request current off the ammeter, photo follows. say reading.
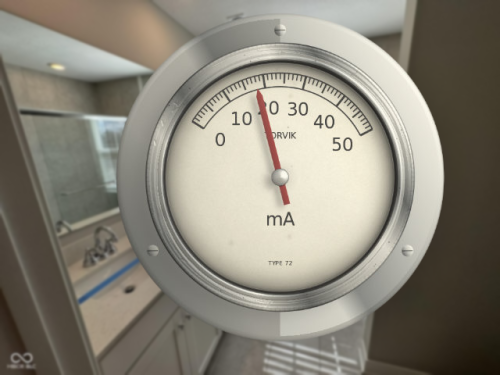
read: 18 mA
